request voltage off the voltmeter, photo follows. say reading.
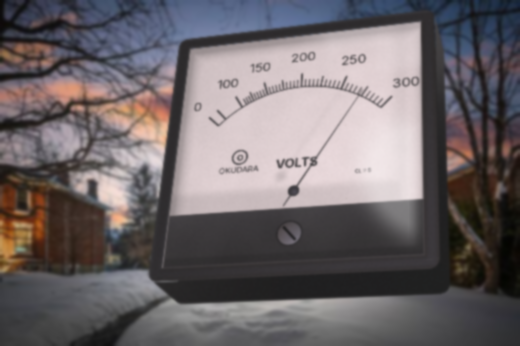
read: 275 V
